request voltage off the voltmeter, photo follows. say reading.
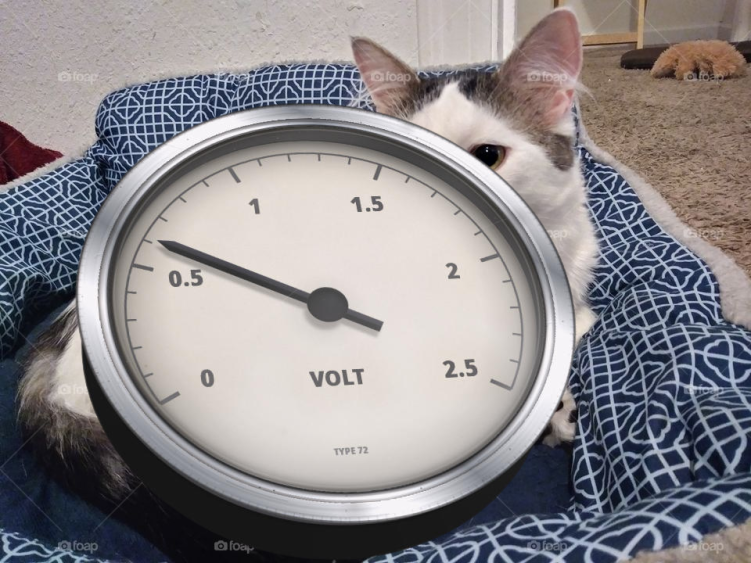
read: 0.6 V
